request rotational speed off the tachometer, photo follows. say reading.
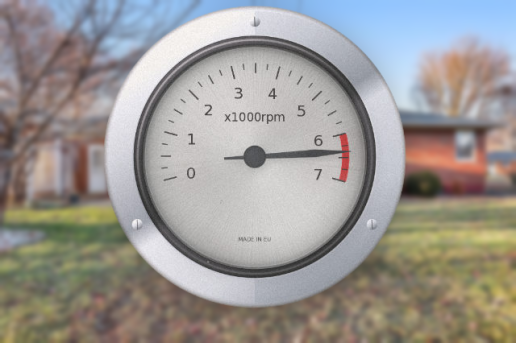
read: 6375 rpm
